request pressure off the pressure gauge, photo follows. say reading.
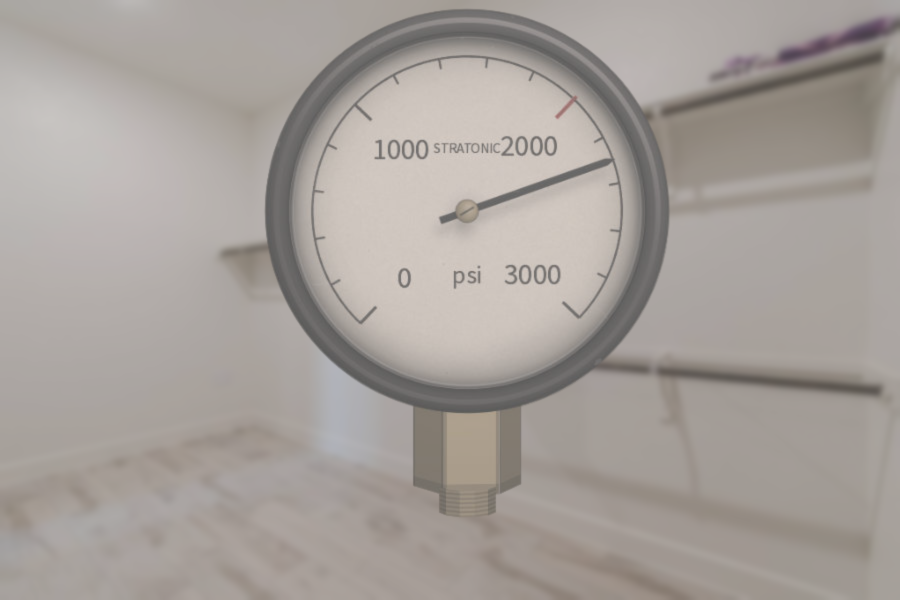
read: 2300 psi
